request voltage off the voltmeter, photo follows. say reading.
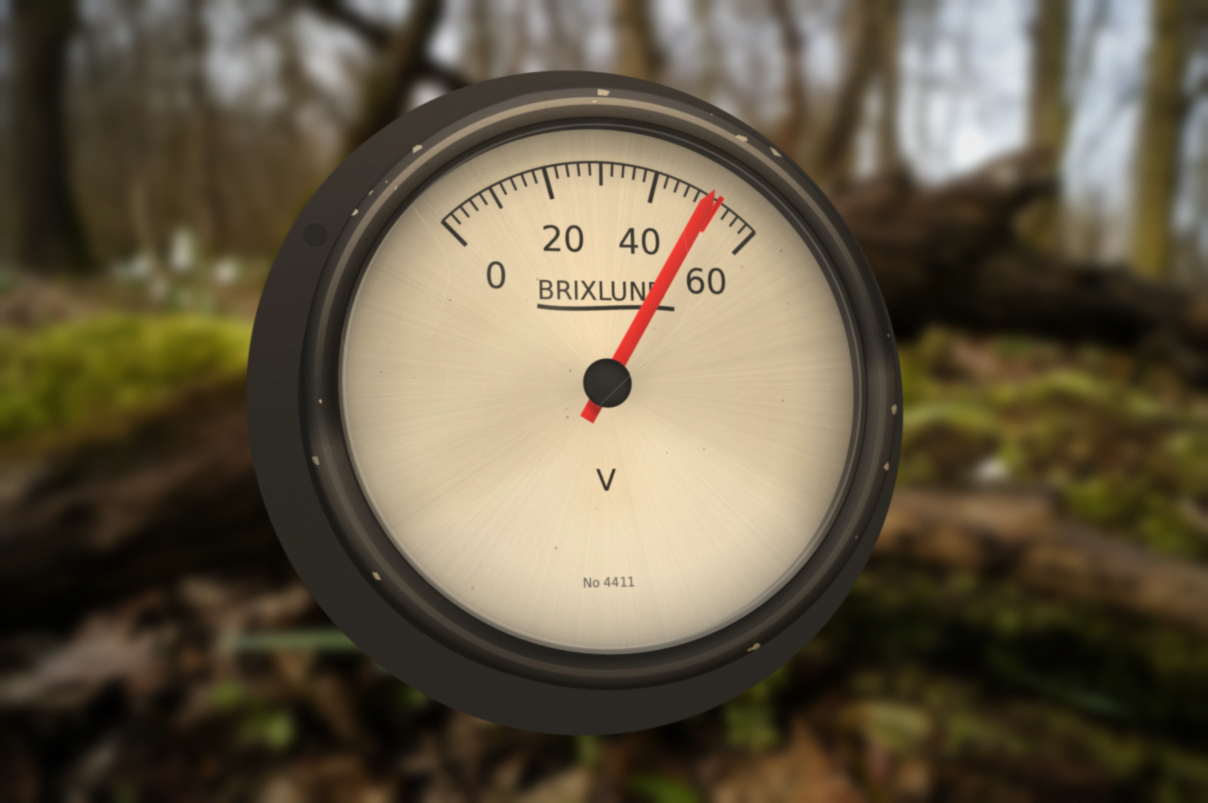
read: 50 V
